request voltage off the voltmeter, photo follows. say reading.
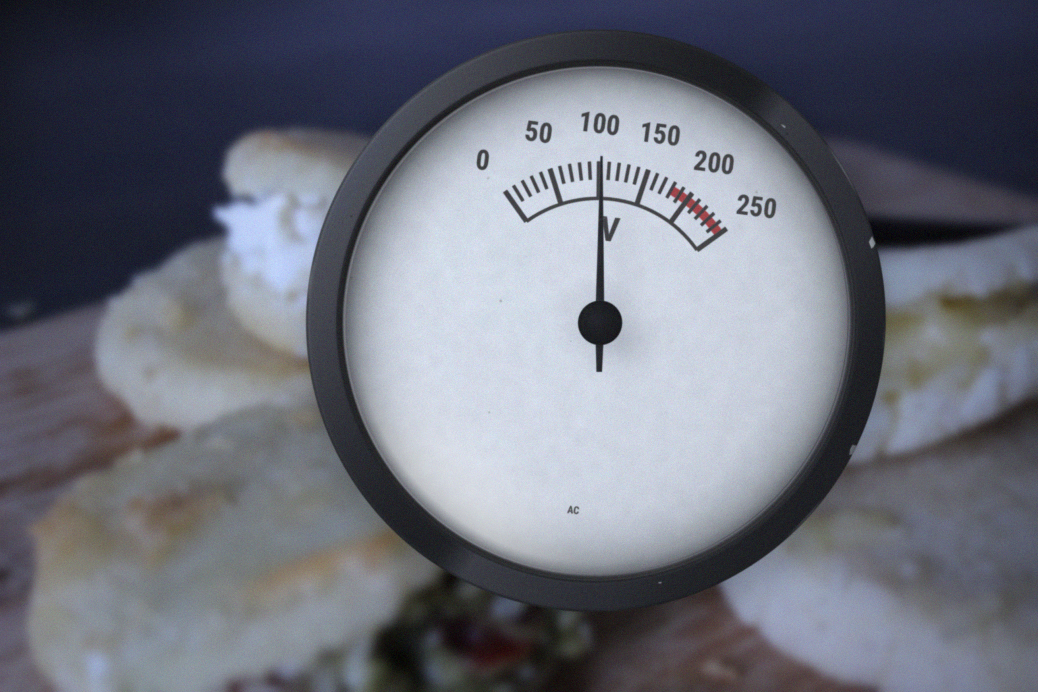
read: 100 V
